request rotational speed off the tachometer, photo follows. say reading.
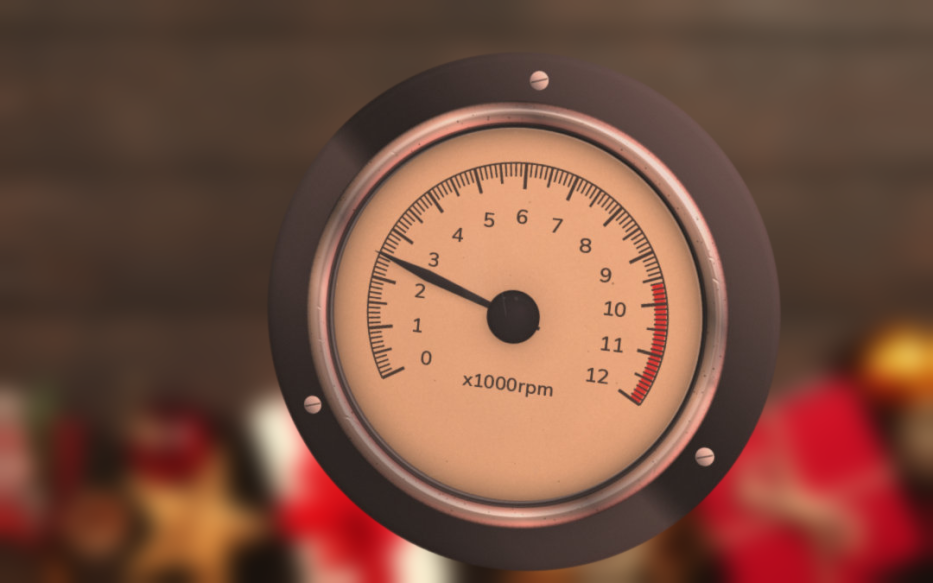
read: 2500 rpm
